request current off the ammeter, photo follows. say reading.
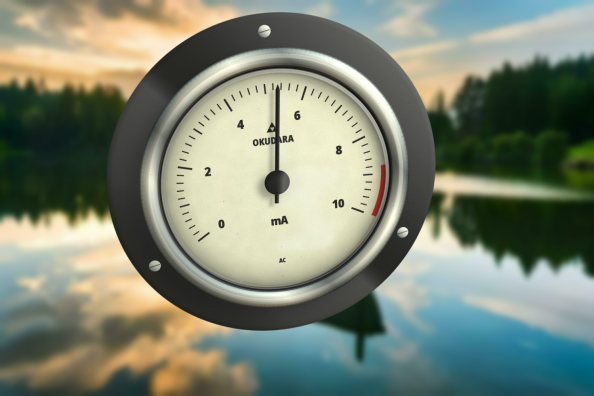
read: 5.3 mA
